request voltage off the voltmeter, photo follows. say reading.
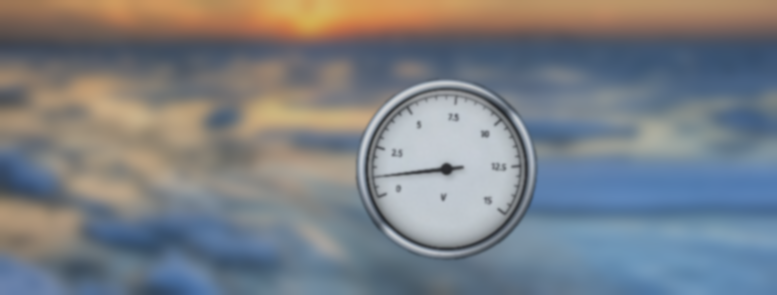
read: 1 V
